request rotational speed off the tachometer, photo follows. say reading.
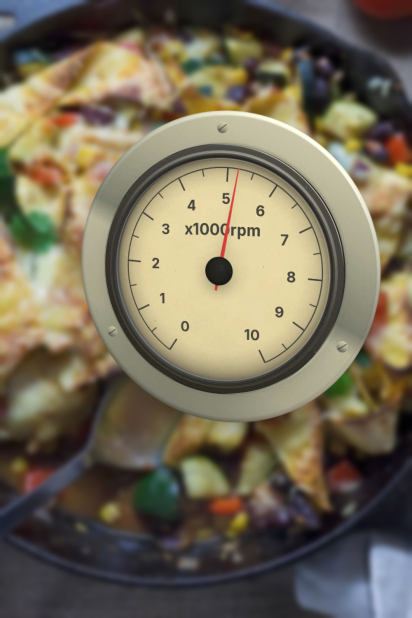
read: 5250 rpm
